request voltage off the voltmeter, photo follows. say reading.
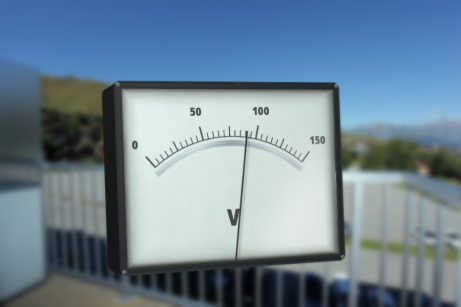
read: 90 V
